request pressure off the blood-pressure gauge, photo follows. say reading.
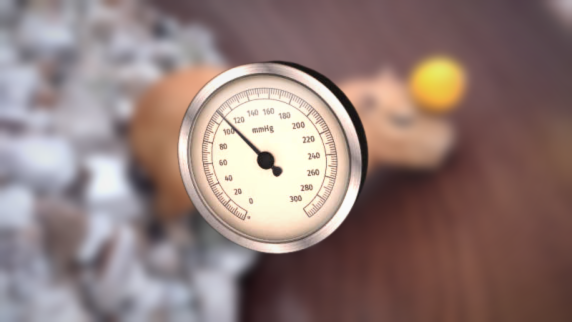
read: 110 mmHg
